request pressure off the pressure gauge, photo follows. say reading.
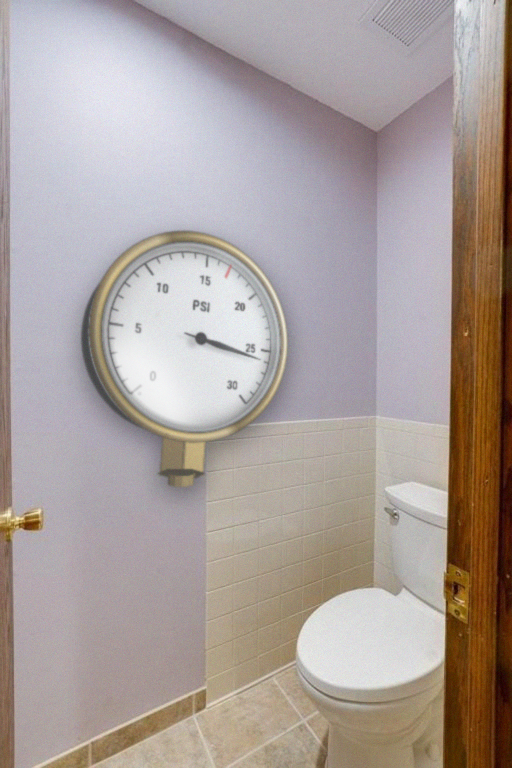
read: 26 psi
